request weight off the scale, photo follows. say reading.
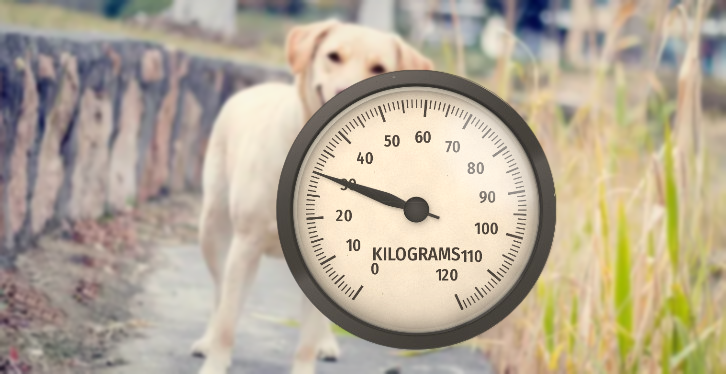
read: 30 kg
